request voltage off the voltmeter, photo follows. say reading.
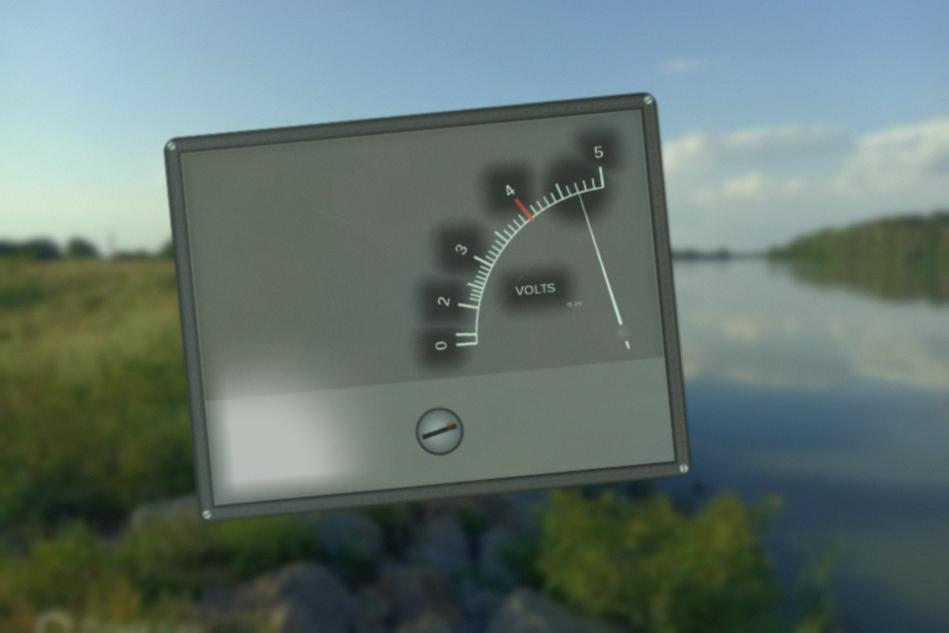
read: 4.7 V
